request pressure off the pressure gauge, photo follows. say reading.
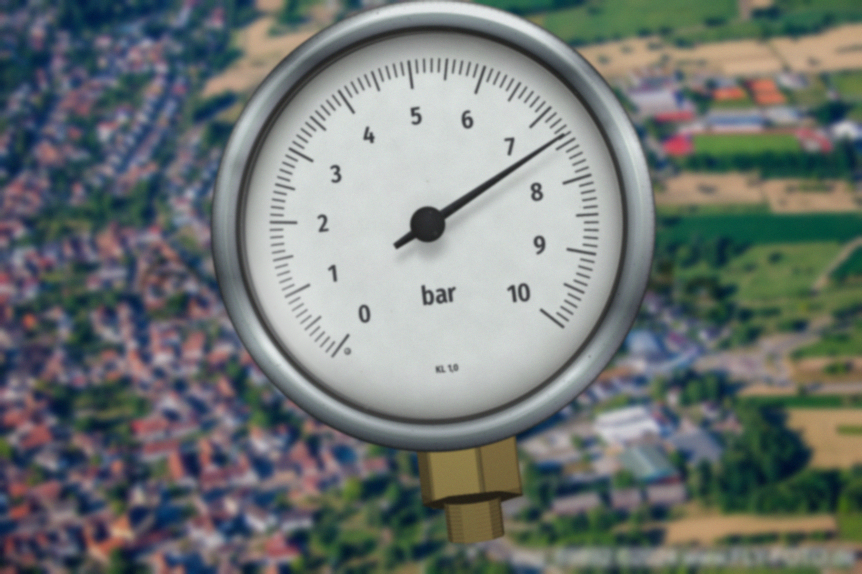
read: 7.4 bar
